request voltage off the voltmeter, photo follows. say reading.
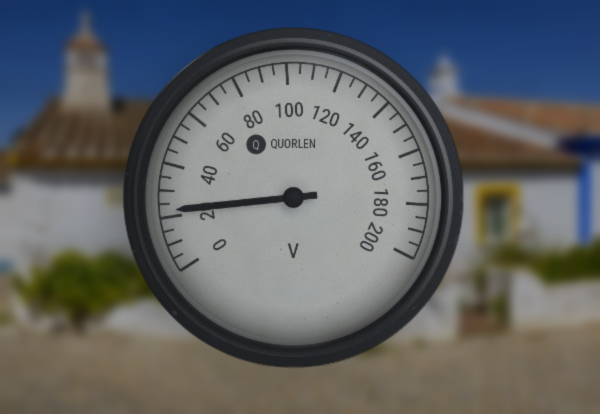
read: 22.5 V
